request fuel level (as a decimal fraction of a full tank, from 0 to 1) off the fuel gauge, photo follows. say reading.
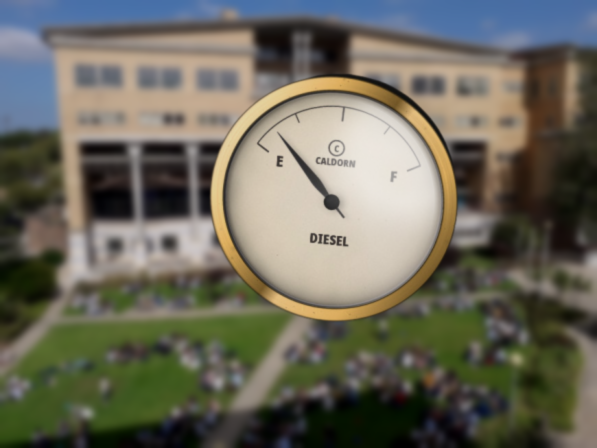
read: 0.125
